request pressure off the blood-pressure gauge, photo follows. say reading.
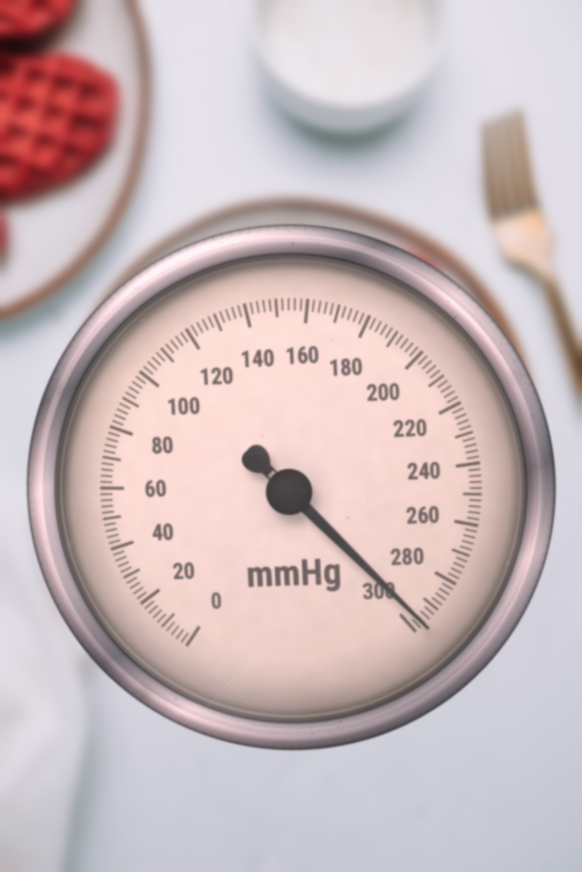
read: 296 mmHg
